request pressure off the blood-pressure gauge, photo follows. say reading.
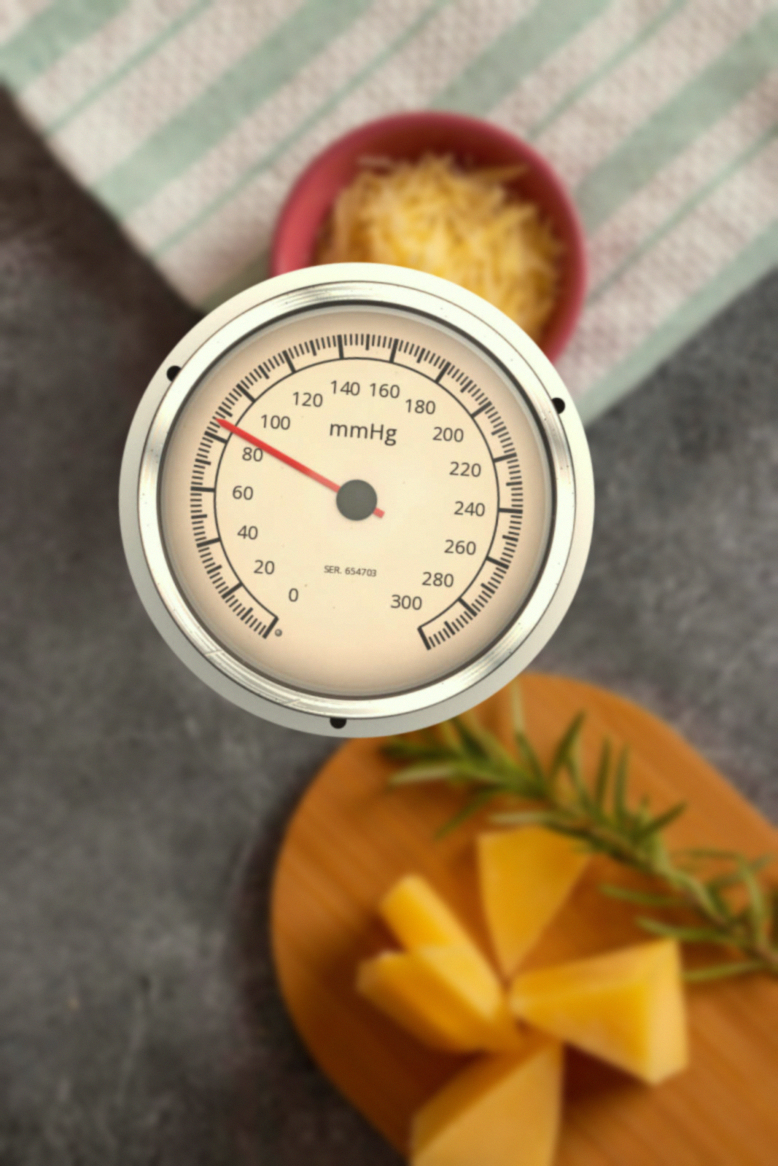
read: 86 mmHg
